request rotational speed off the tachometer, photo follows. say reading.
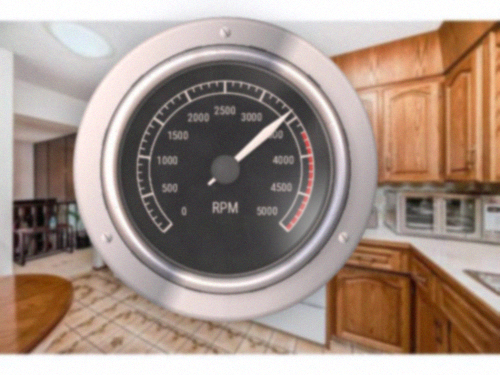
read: 3400 rpm
